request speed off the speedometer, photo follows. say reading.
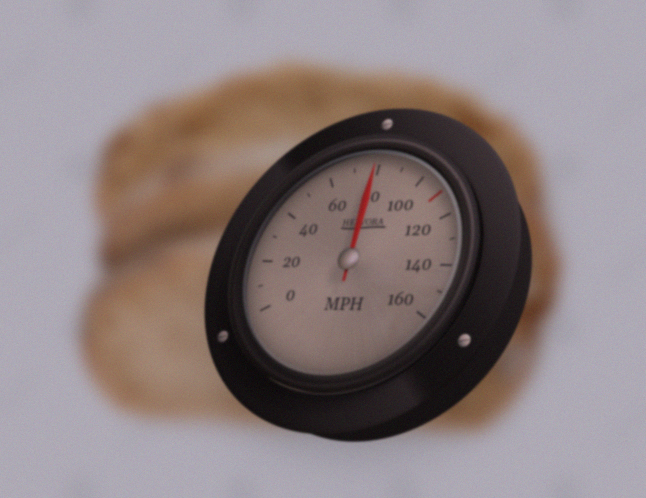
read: 80 mph
